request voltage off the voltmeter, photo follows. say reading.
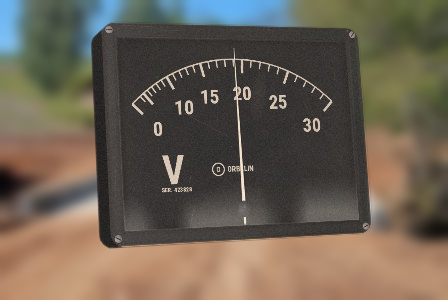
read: 19 V
